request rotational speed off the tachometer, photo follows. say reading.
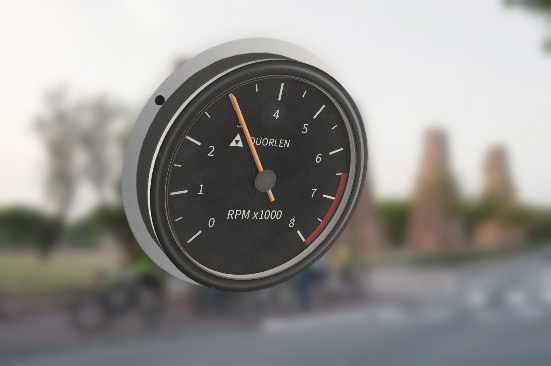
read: 3000 rpm
